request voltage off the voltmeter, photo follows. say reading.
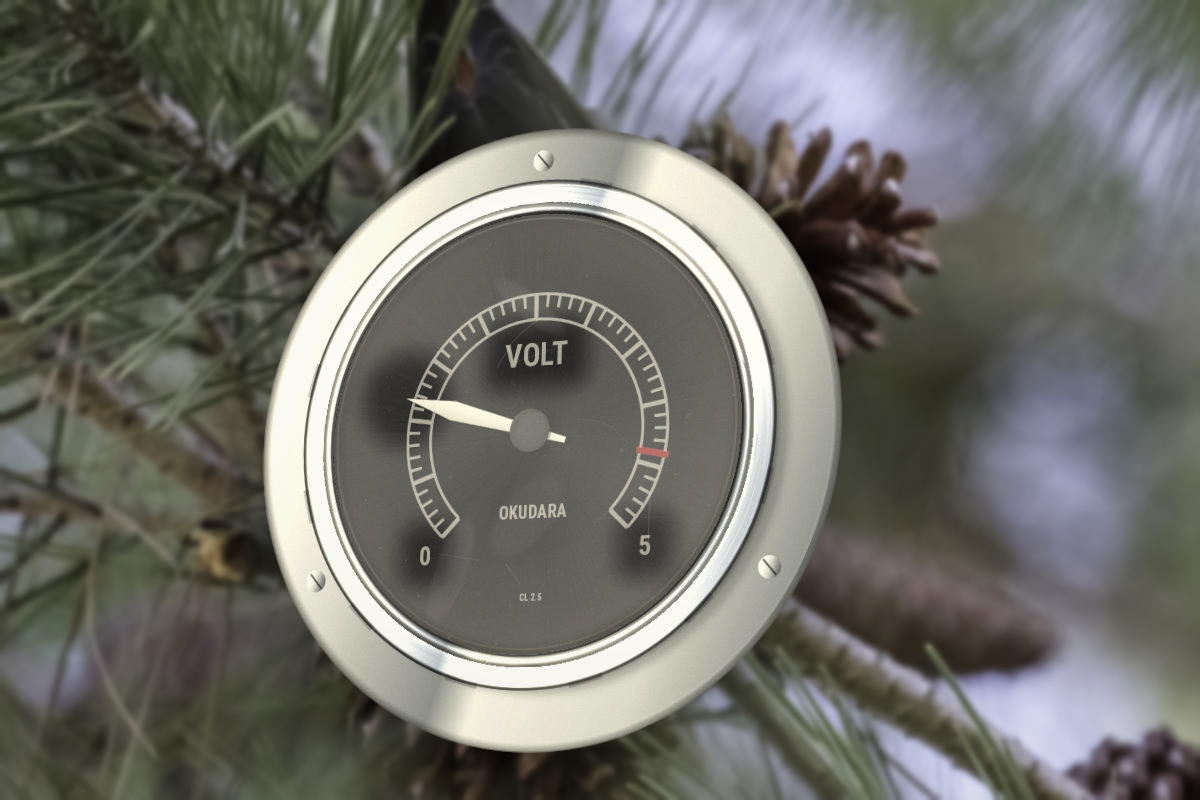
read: 1.15 V
